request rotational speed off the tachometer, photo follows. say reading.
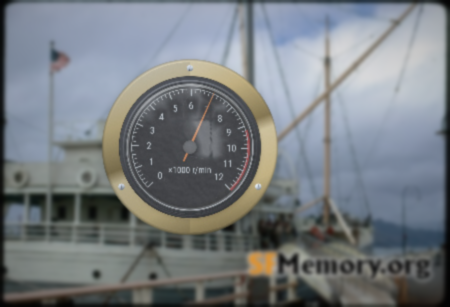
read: 7000 rpm
